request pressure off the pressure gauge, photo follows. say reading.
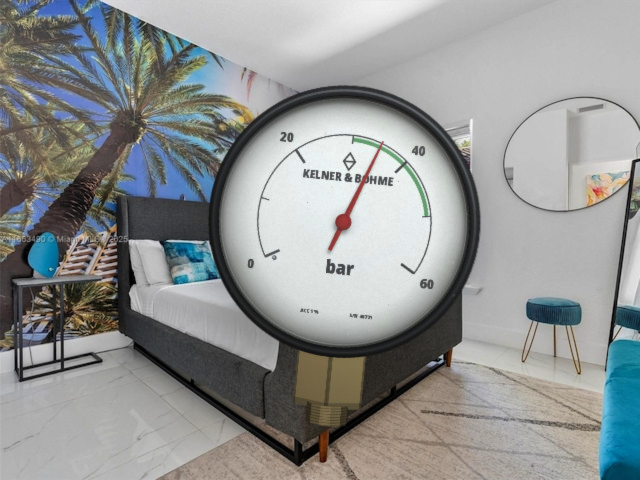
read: 35 bar
